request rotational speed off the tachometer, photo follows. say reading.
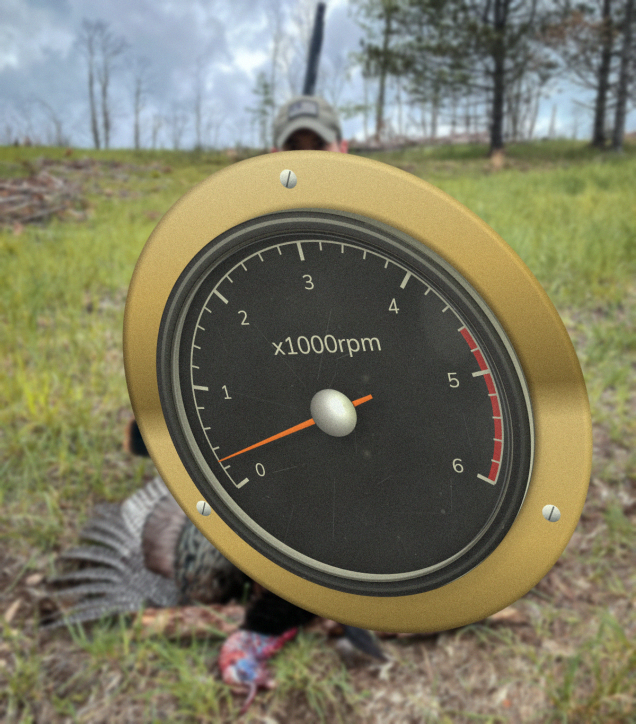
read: 300 rpm
